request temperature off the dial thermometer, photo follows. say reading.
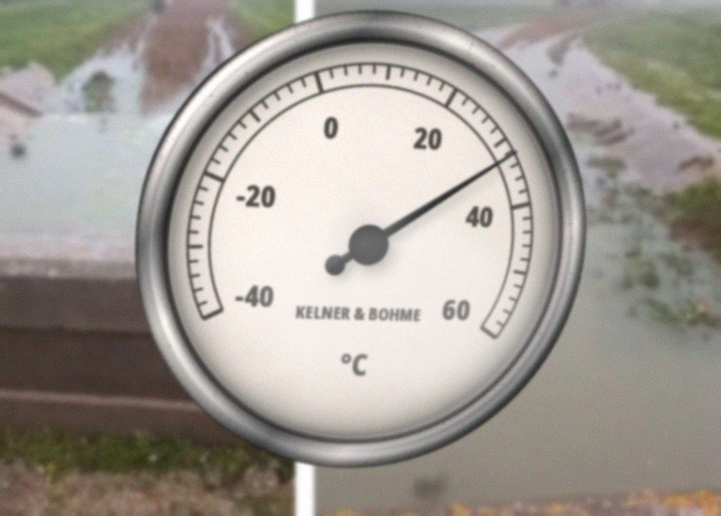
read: 32 °C
